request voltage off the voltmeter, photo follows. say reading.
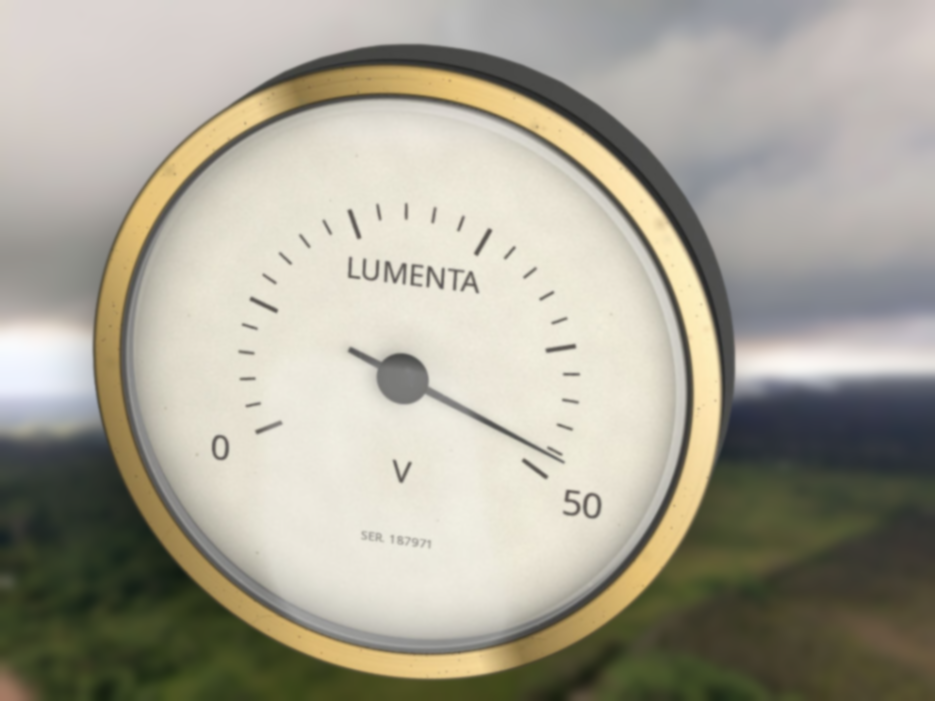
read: 48 V
